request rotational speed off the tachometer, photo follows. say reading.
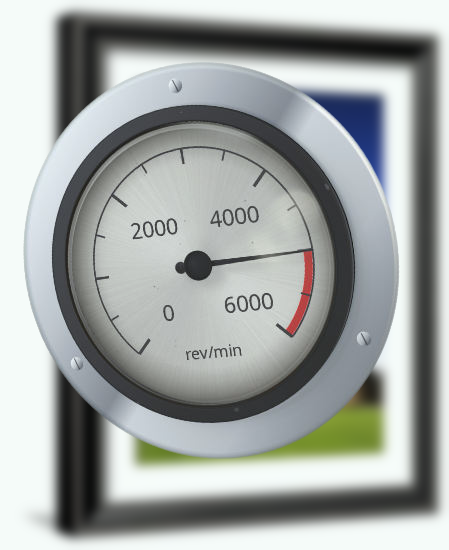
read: 5000 rpm
